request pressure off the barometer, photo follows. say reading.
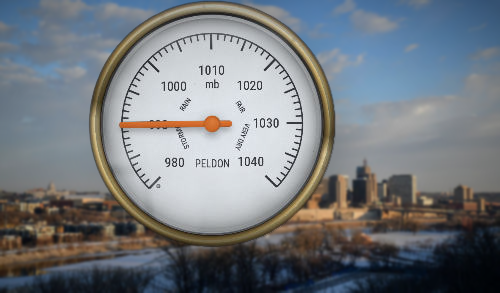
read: 990 mbar
